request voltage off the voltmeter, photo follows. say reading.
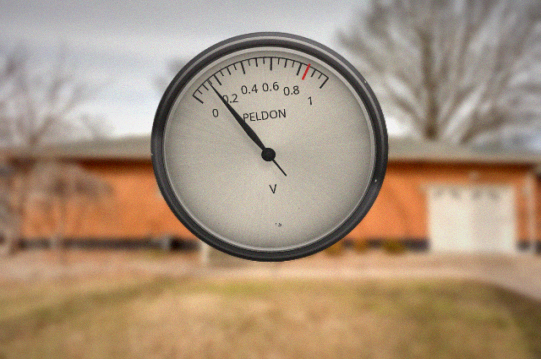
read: 0.15 V
